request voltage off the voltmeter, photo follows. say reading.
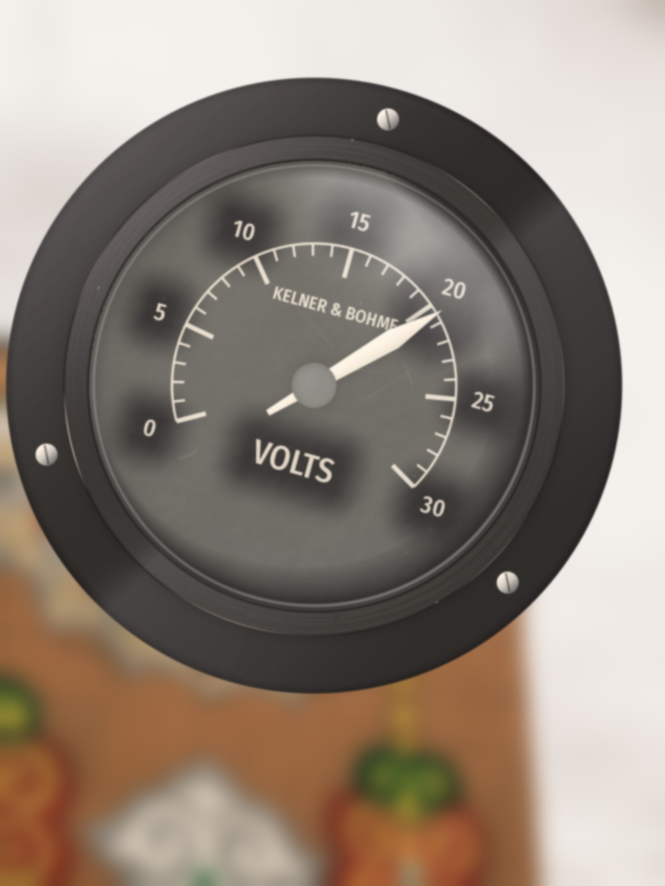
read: 20.5 V
